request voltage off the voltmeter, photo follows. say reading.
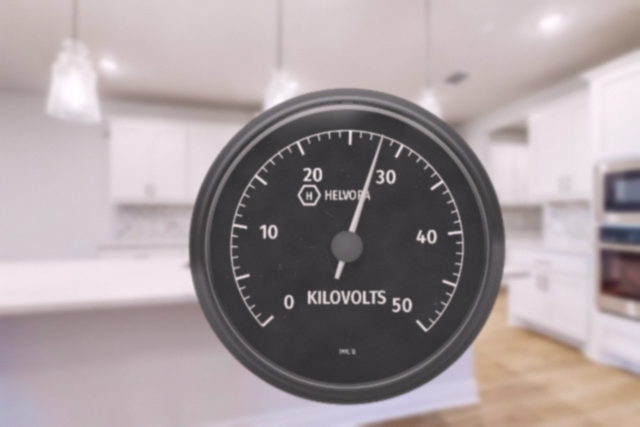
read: 28 kV
